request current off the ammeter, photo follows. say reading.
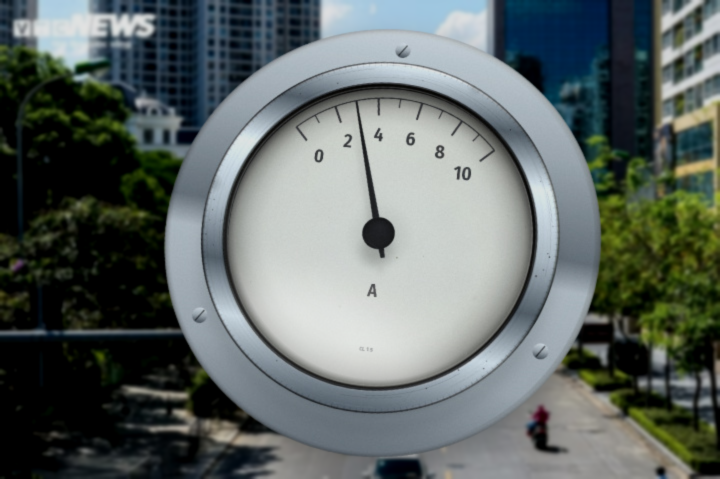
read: 3 A
